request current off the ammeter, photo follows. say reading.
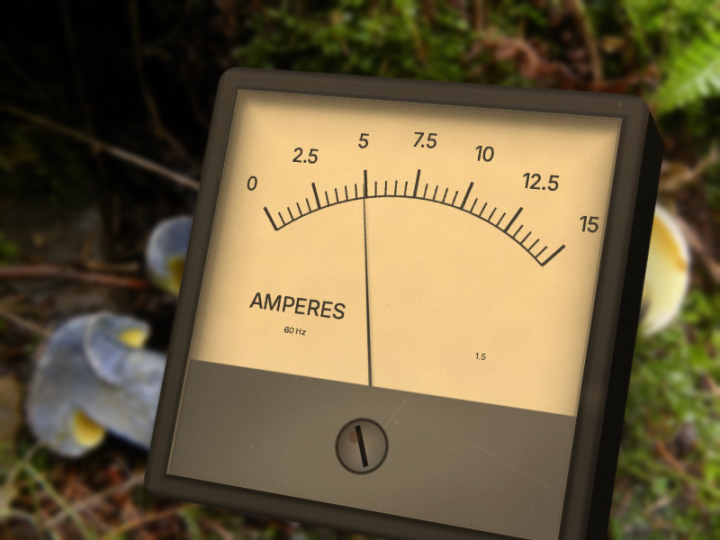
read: 5 A
